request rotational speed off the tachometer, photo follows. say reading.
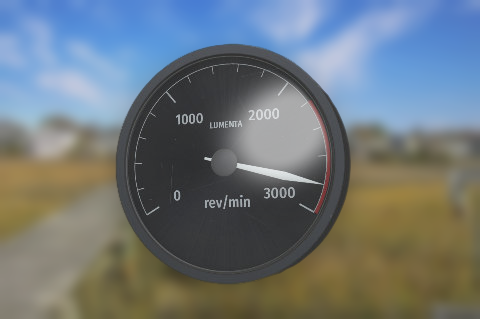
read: 2800 rpm
